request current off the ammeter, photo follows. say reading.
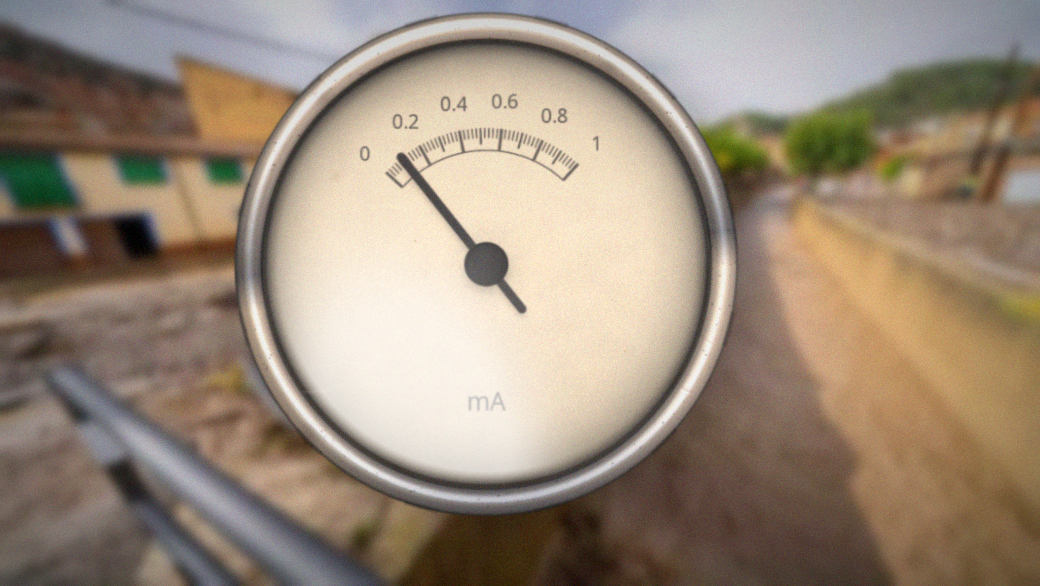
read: 0.1 mA
